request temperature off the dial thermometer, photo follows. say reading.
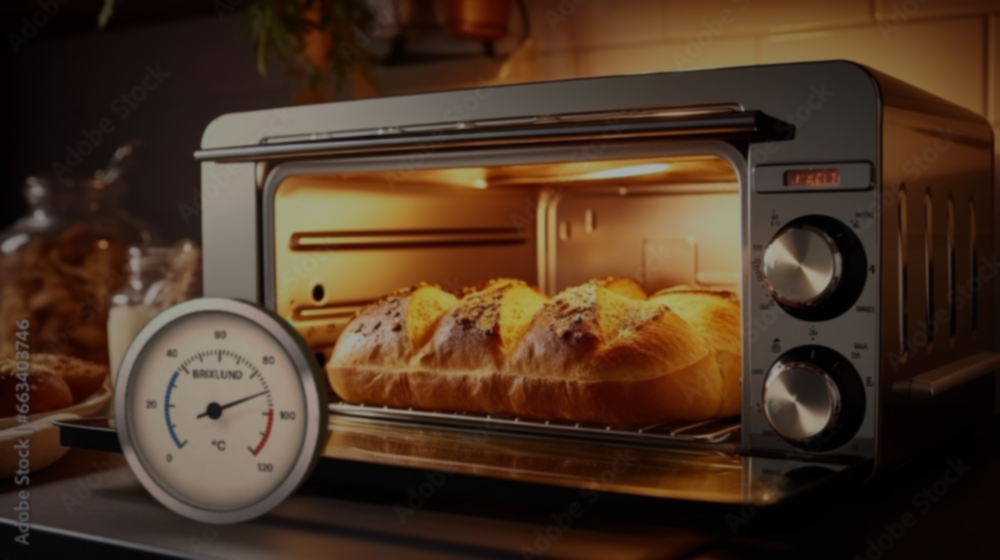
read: 90 °C
